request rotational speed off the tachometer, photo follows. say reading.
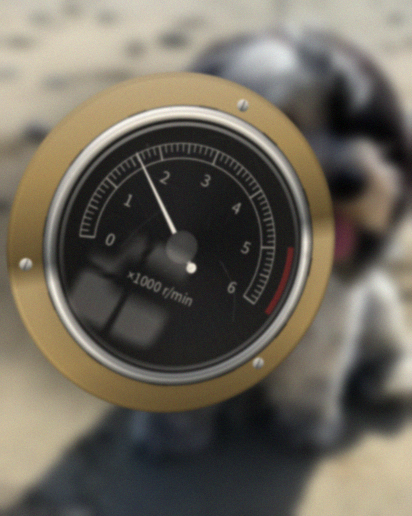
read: 1600 rpm
